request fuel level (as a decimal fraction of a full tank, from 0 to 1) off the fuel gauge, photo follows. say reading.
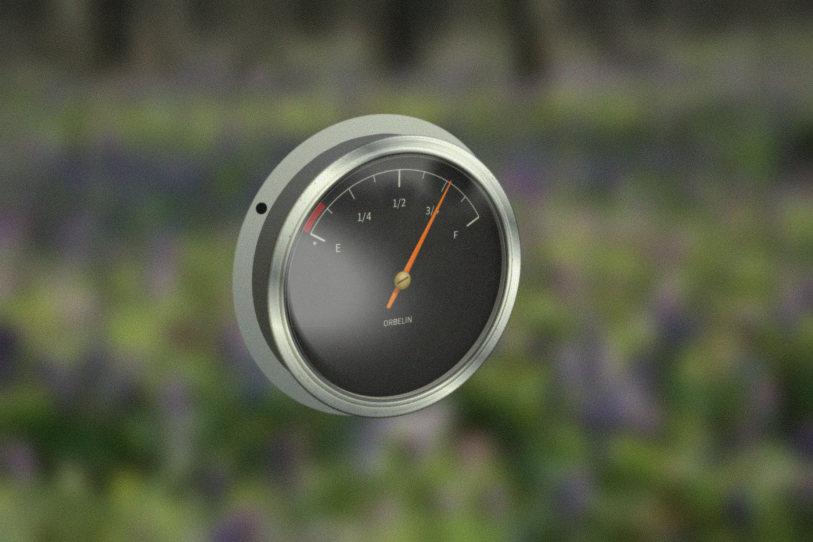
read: 0.75
